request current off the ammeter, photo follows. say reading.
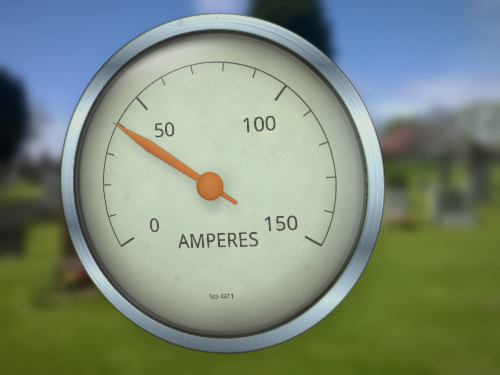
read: 40 A
